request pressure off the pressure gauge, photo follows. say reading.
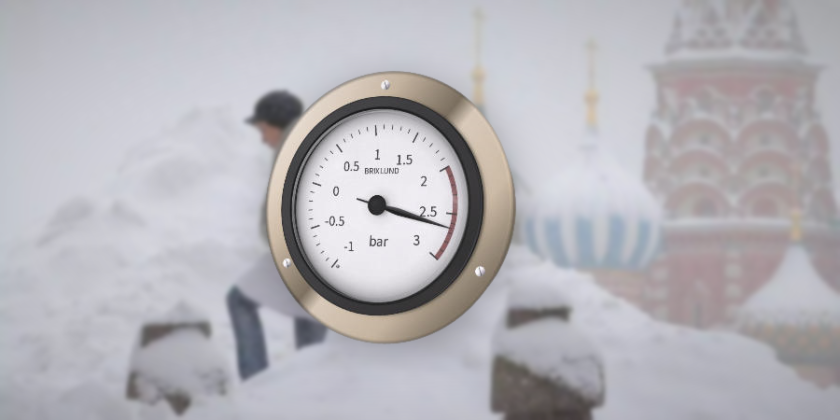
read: 2.65 bar
